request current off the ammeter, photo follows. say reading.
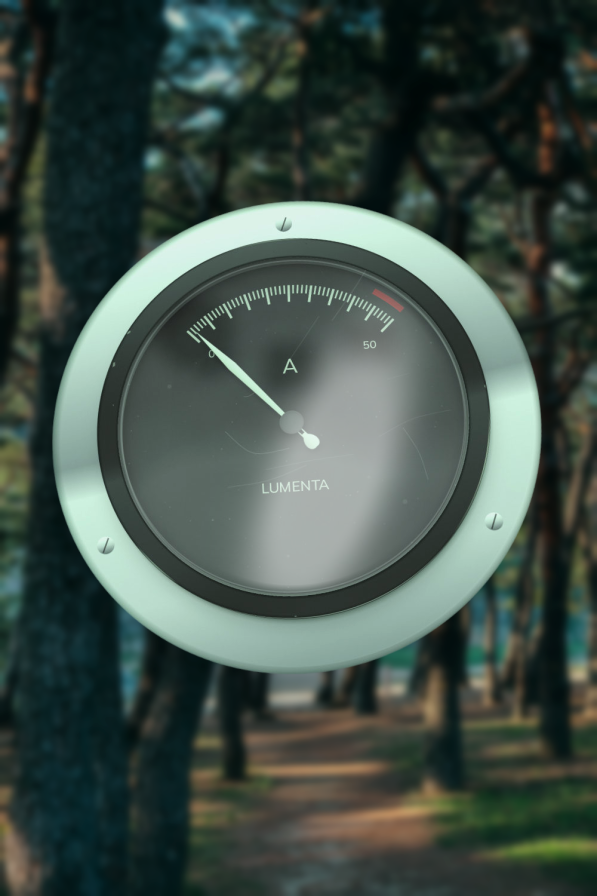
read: 1 A
